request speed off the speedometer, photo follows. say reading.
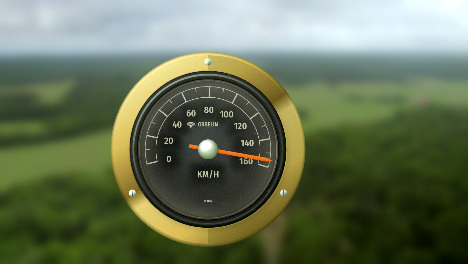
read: 155 km/h
